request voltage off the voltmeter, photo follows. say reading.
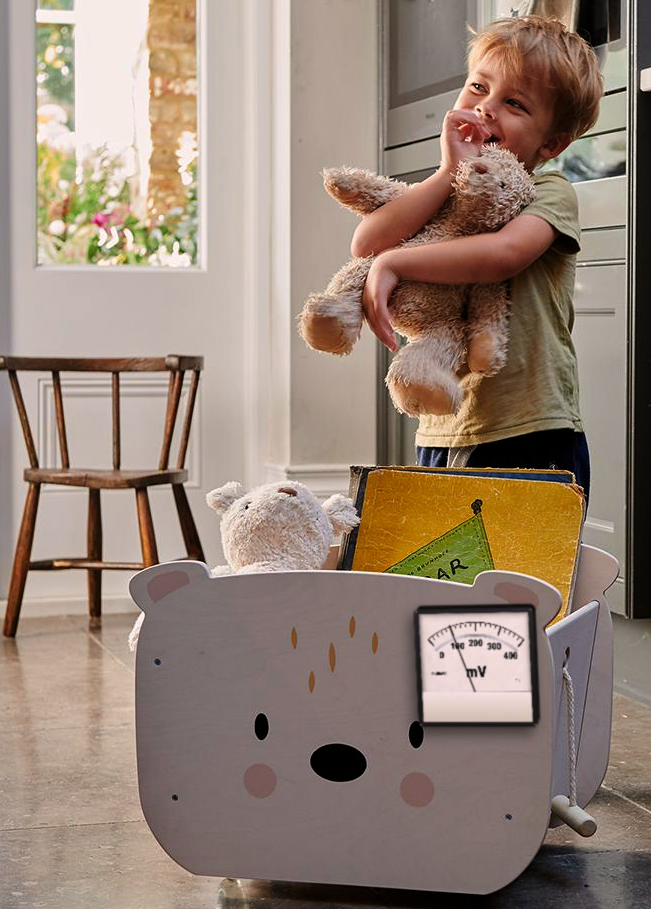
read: 100 mV
